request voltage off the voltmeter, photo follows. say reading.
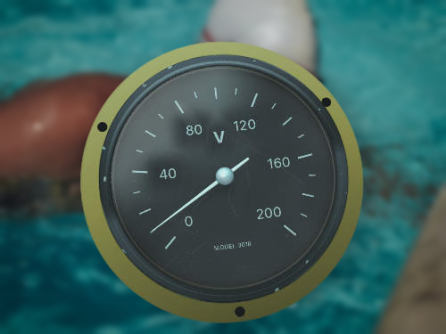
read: 10 V
